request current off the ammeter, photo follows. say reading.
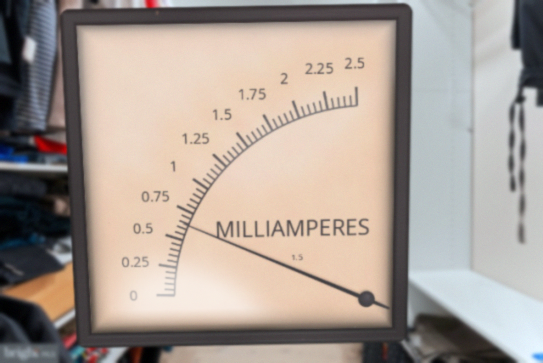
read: 0.65 mA
